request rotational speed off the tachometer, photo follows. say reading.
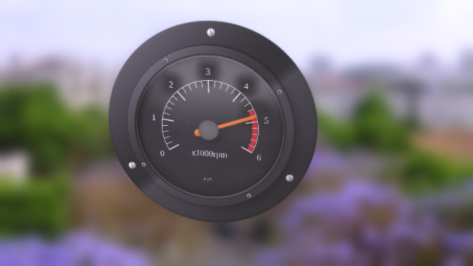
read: 4800 rpm
